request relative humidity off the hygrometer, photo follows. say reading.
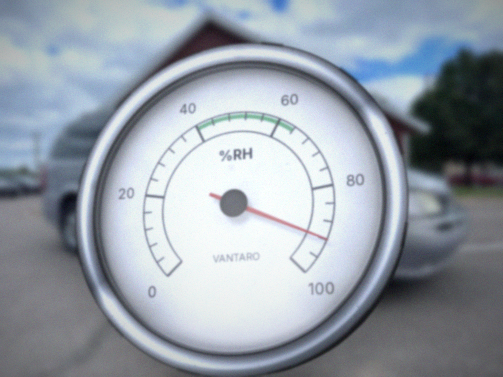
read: 92 %
